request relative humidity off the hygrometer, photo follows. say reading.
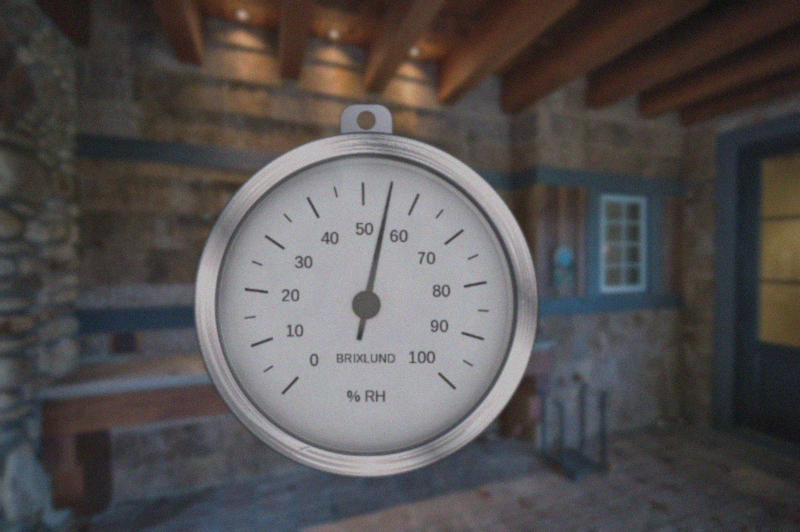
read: 55 %
